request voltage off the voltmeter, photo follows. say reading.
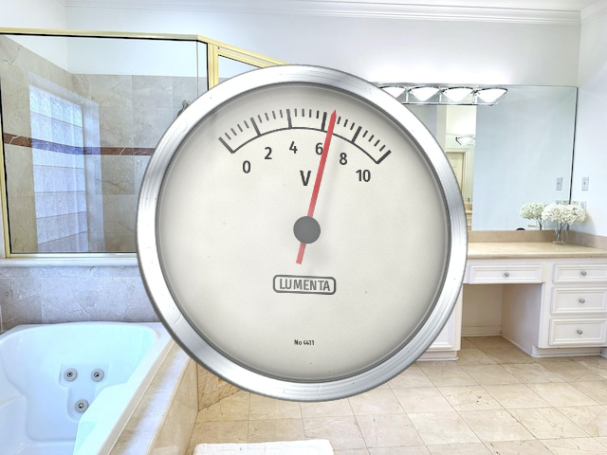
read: 6.4 V
